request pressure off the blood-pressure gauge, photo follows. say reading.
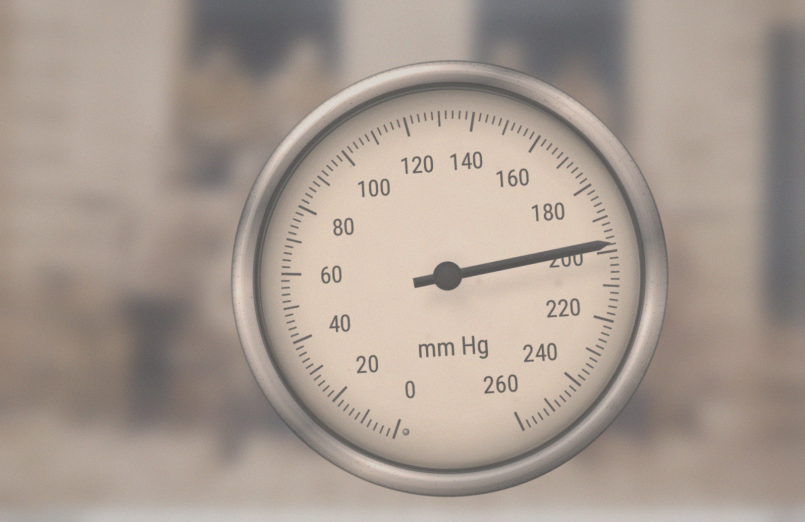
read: 198 mmHg
